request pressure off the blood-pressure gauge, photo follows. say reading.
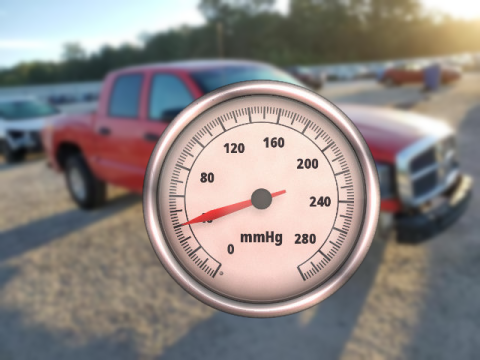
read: 40 mmHg
